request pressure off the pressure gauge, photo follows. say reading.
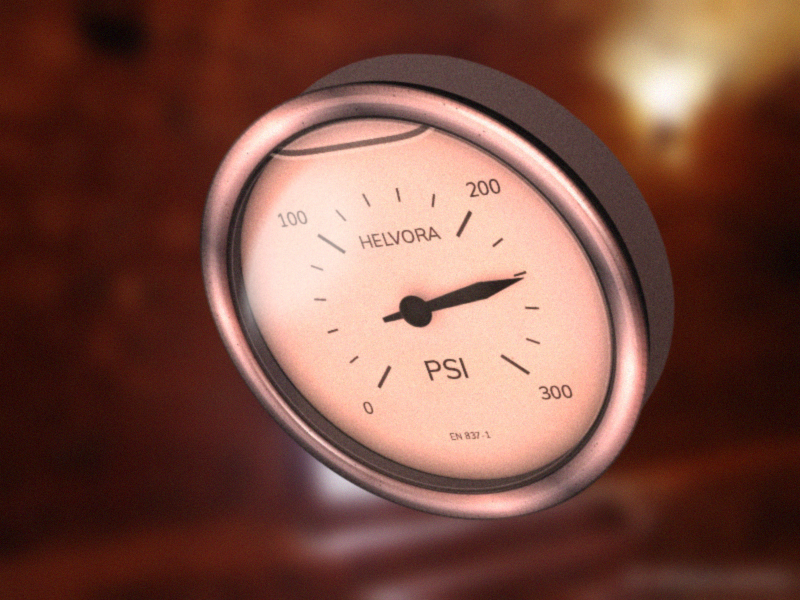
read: 240 psi
